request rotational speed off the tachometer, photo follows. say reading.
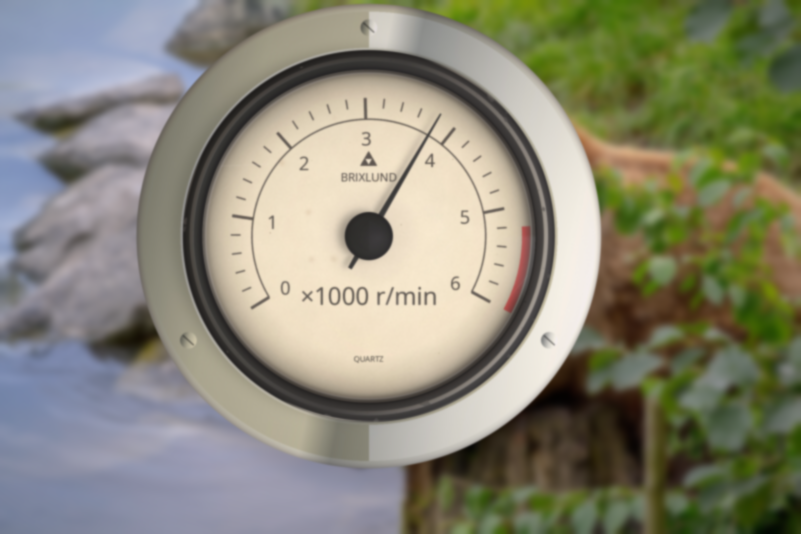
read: 3800 rpm
